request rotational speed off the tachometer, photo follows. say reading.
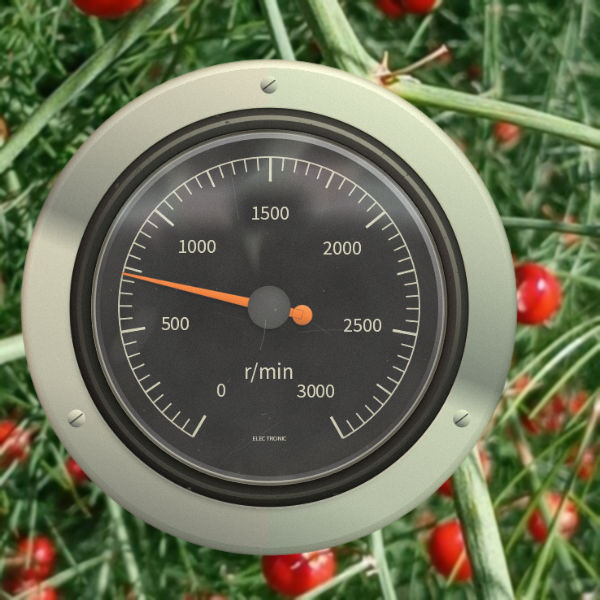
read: 725 rpm
